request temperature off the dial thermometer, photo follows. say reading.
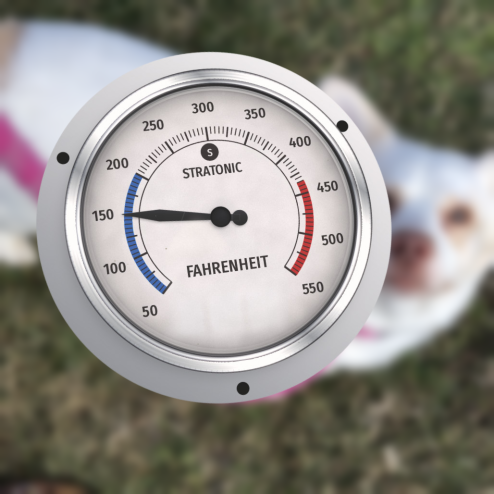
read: 150 °F
